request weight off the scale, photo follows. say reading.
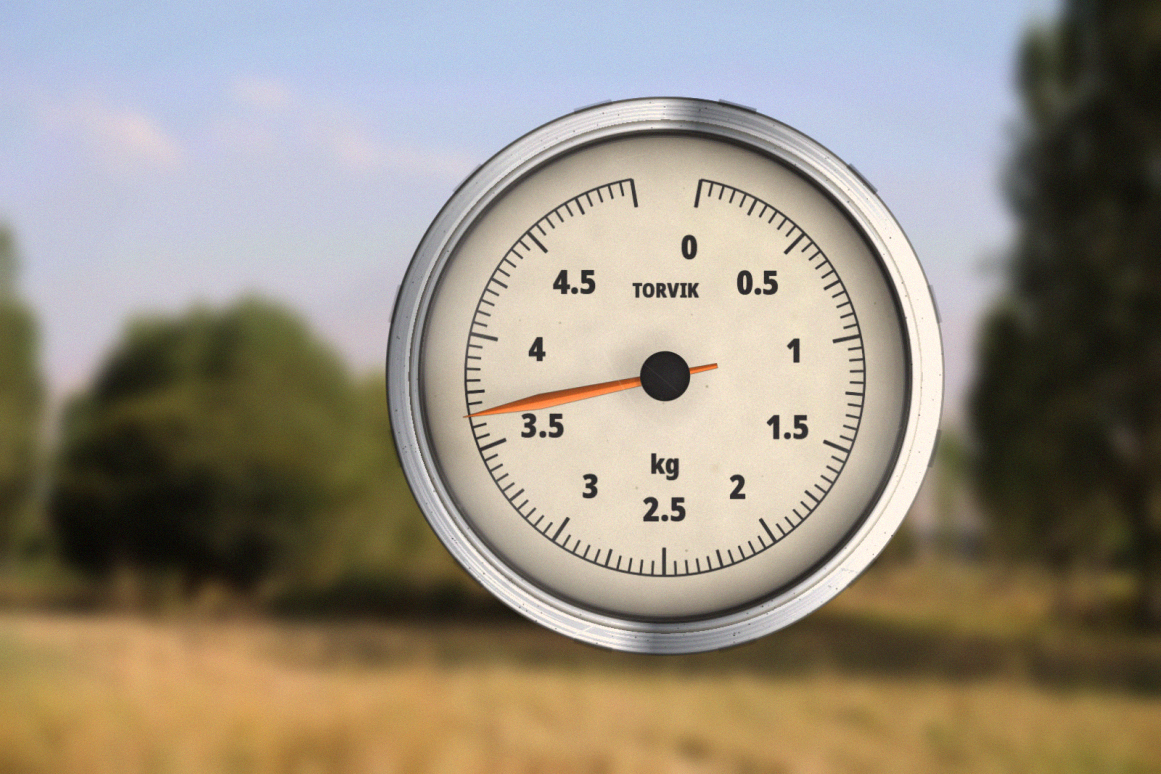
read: 3.65 kg
